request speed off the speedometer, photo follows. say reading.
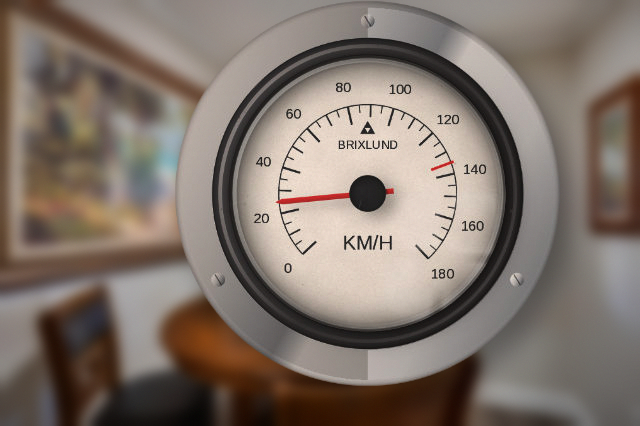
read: 25 km/h
